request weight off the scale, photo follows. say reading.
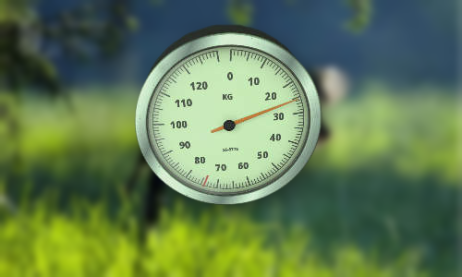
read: 25 kg
